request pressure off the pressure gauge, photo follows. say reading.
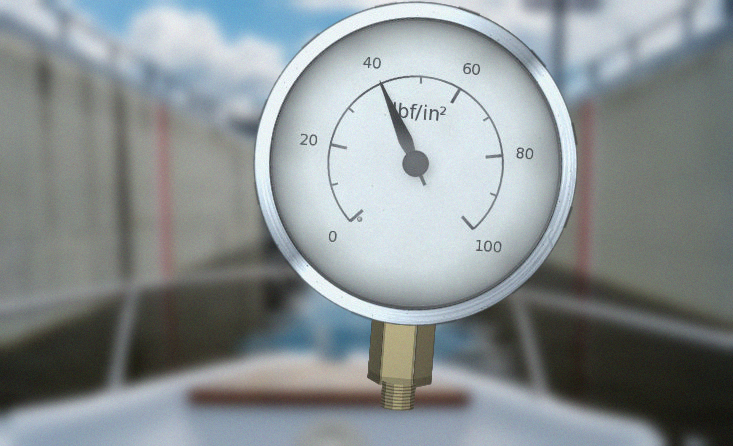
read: 40 psi
